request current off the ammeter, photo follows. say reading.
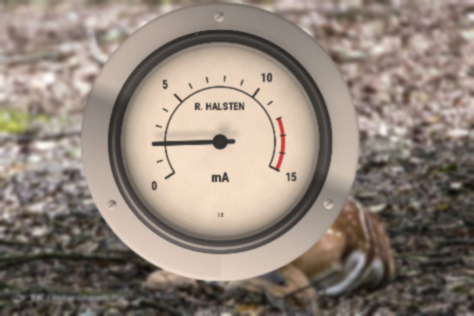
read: 2 mA
